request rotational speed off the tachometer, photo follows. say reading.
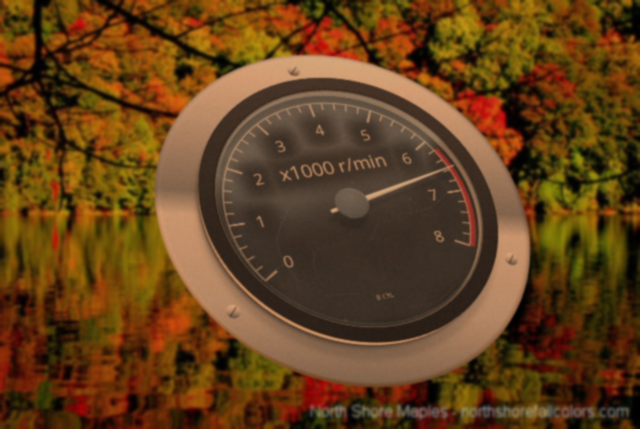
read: 6600 rpm
